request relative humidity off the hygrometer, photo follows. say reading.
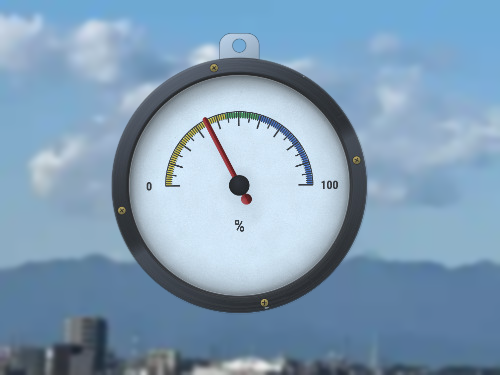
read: 35 %
